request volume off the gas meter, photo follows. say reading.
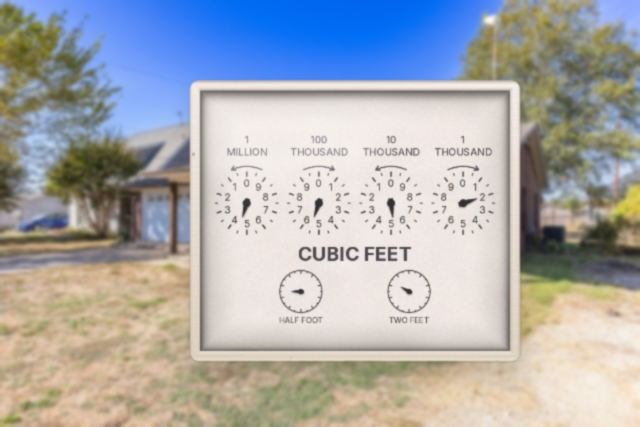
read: 455200 ft³
